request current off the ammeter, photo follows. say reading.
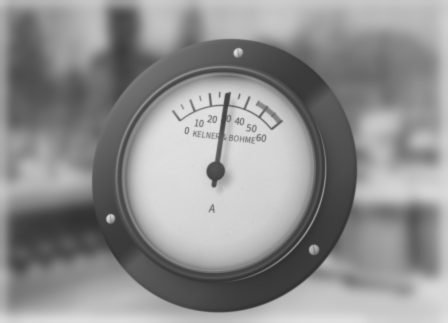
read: 30 A
